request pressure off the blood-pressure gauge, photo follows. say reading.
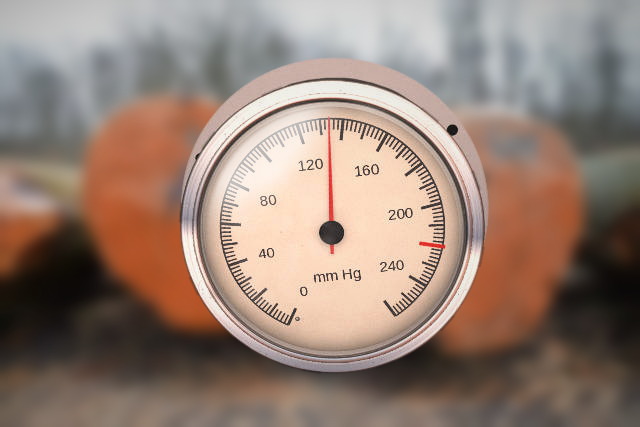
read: 134 mmHg
